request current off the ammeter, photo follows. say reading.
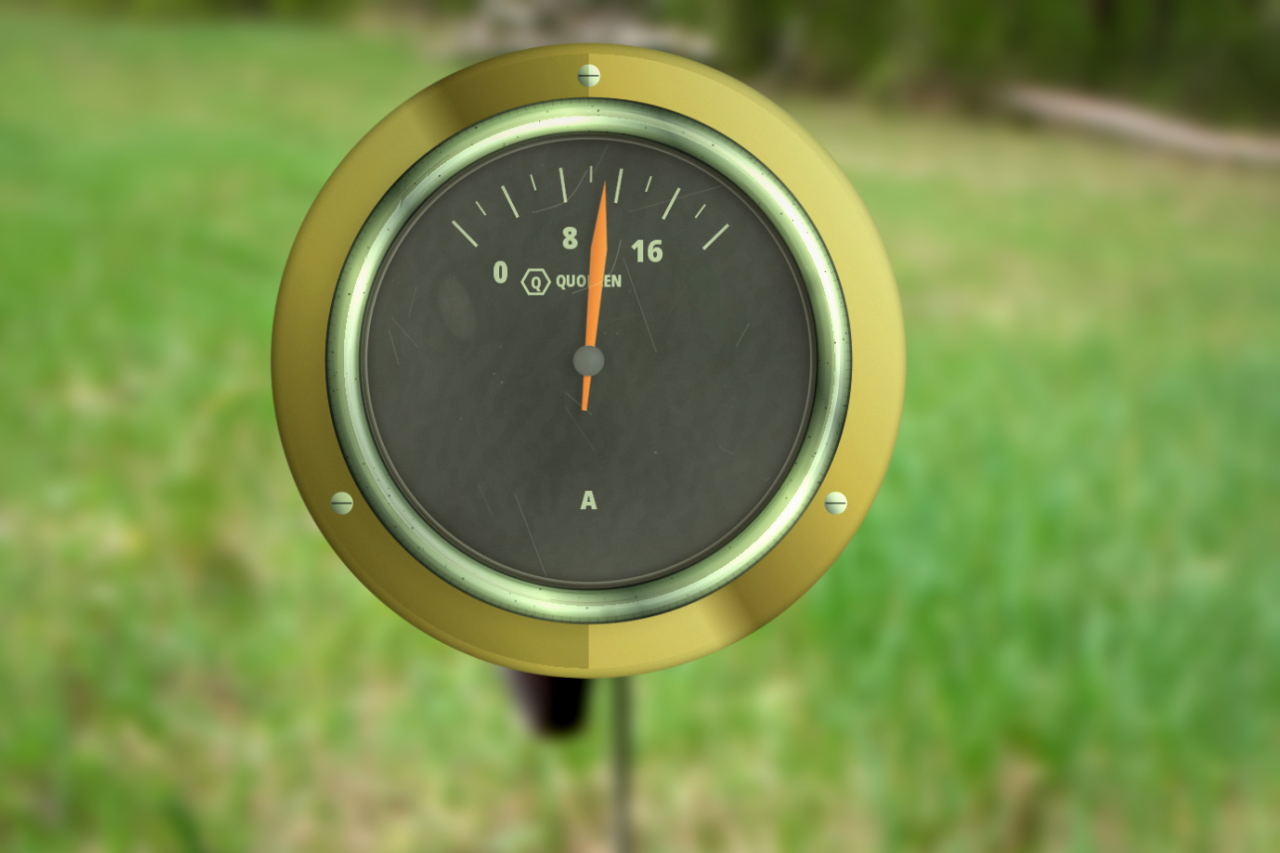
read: 11 A
